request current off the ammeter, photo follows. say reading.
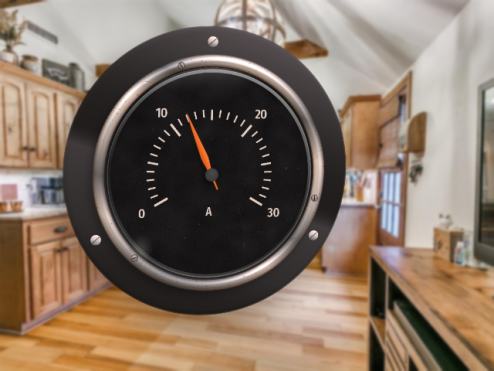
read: 12 A
